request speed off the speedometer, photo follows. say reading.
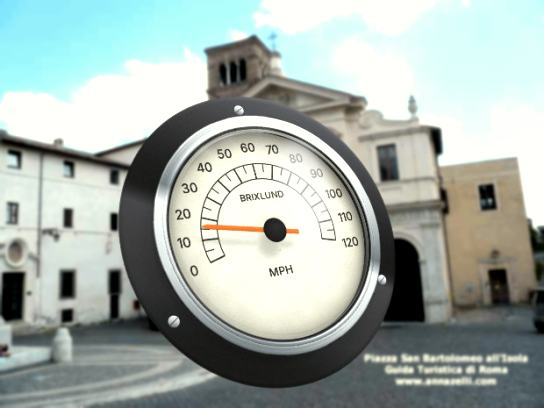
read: 15 mph
